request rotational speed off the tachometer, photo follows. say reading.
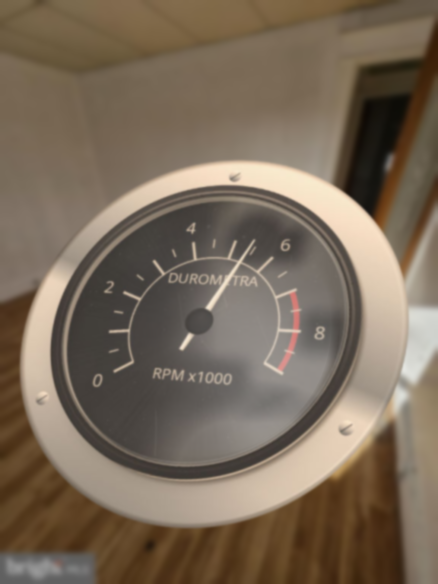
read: 5500 rpm
